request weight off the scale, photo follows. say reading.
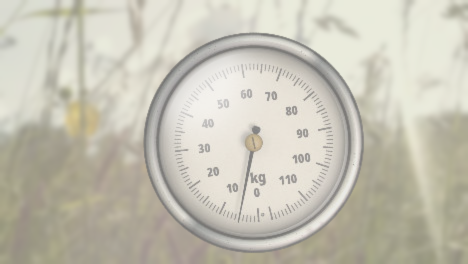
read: 5 kg
